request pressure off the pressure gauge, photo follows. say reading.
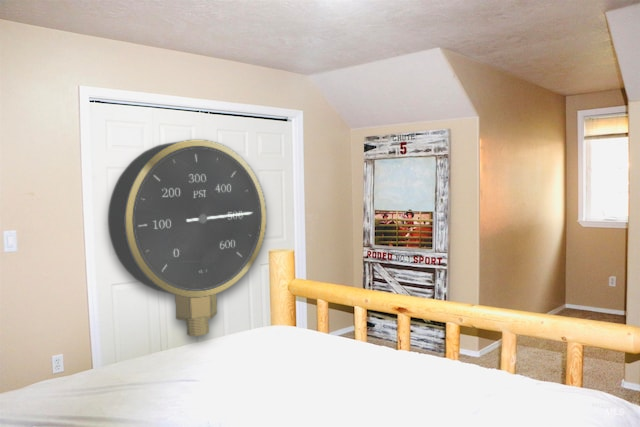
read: 500 psi
